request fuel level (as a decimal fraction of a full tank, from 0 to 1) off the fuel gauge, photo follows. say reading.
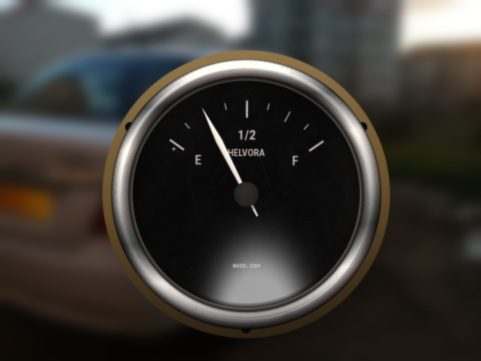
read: 0.25
